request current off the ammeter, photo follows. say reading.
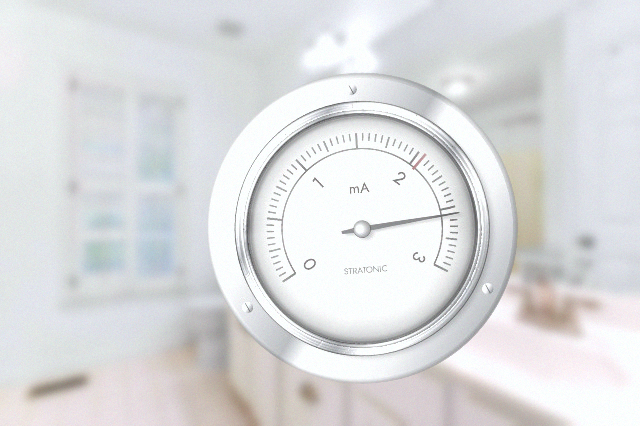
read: 2.55 mA
